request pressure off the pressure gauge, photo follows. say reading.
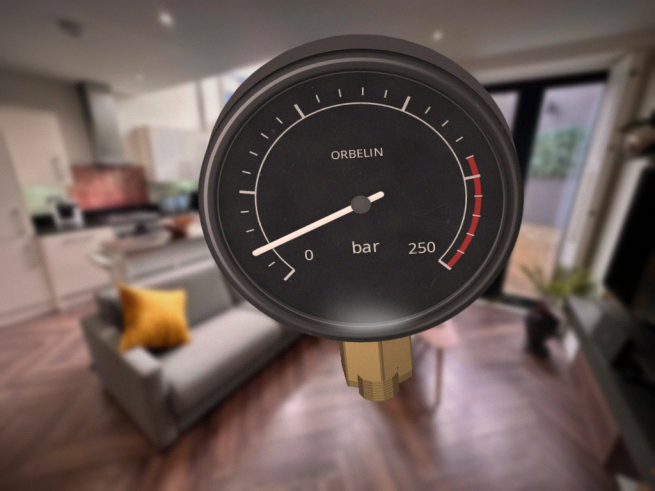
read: 20 bar
